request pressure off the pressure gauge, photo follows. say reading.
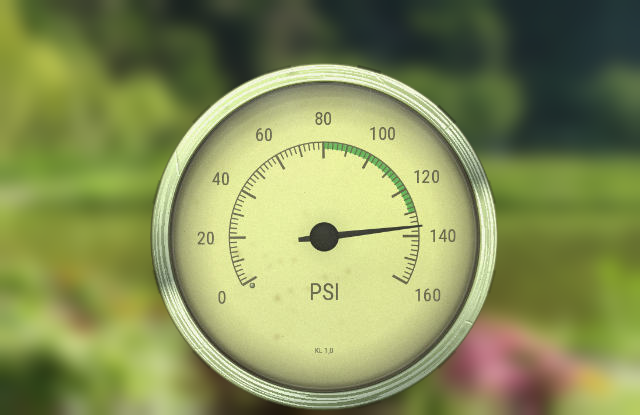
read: 136 psi
